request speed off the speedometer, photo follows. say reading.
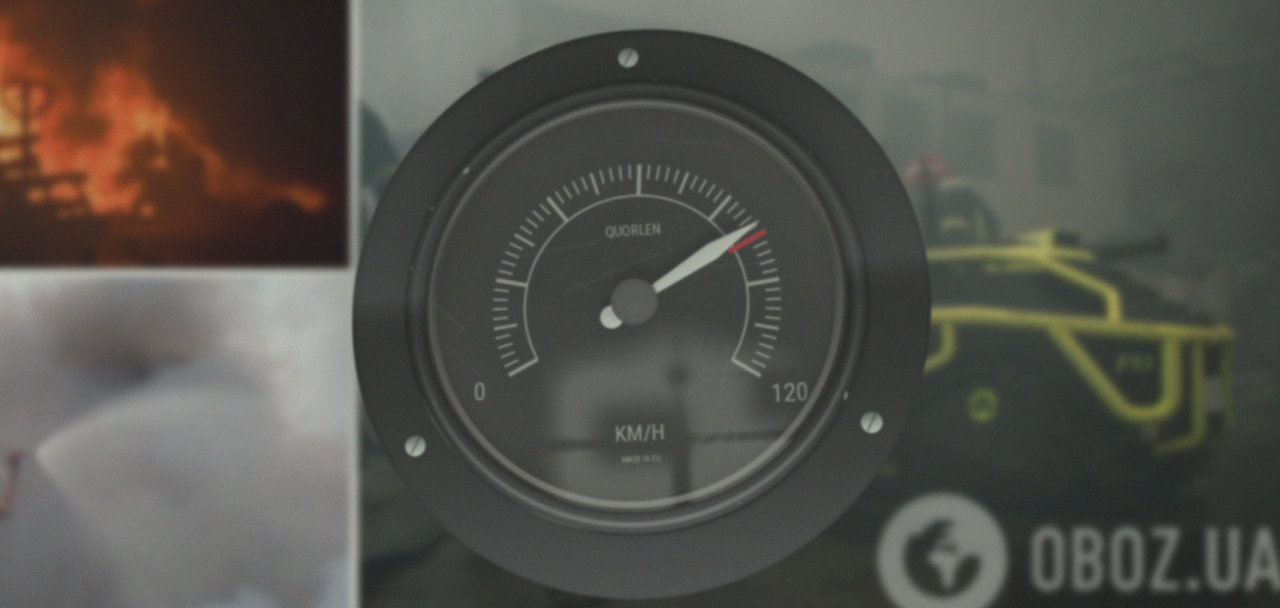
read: 88 km/h
